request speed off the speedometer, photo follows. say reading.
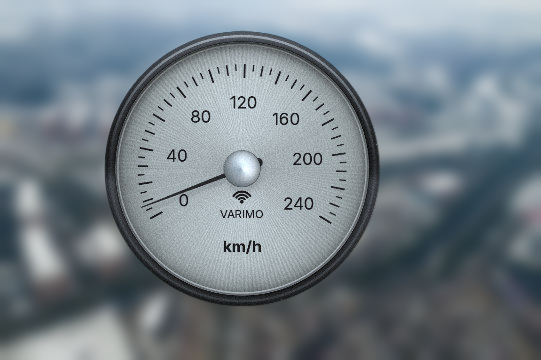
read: 7.5 km/h
